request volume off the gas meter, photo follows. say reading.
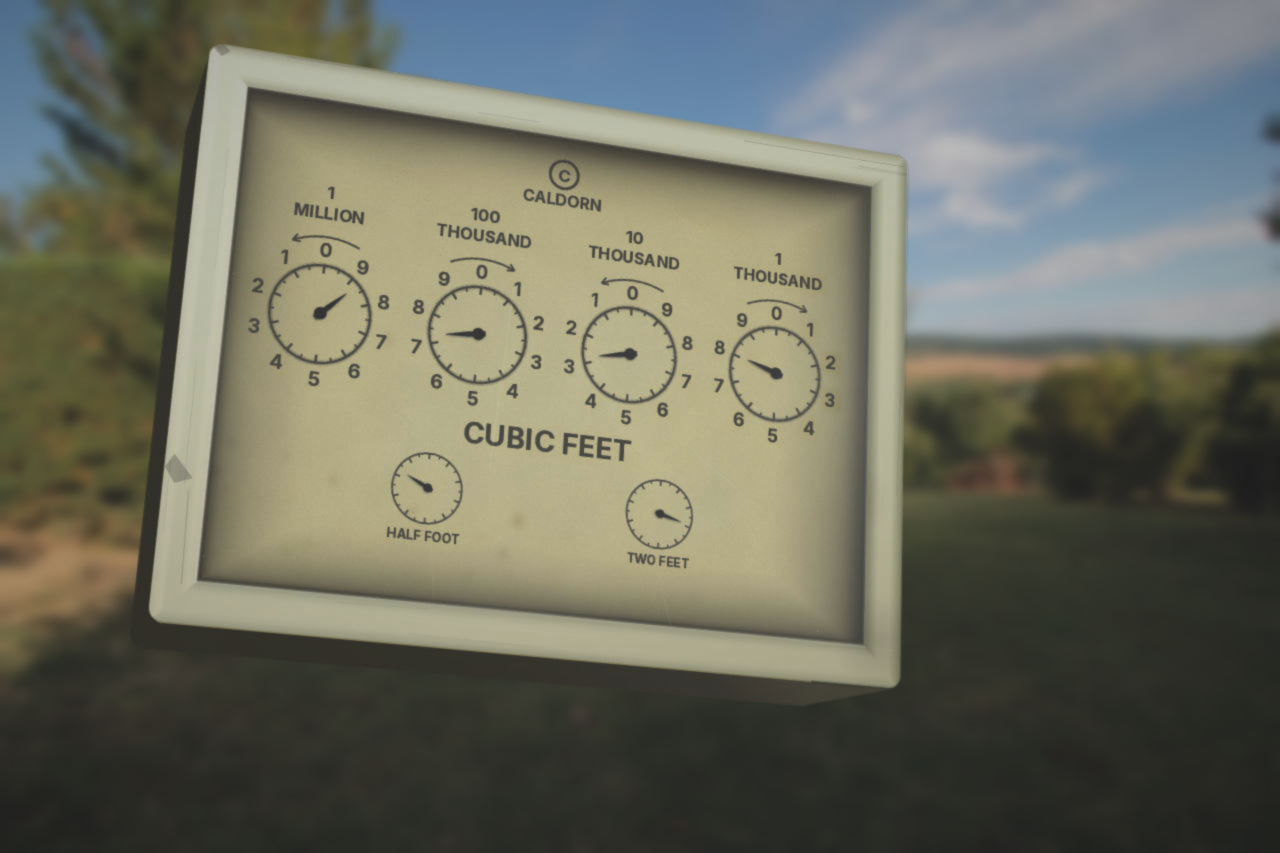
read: 872800 ft³
